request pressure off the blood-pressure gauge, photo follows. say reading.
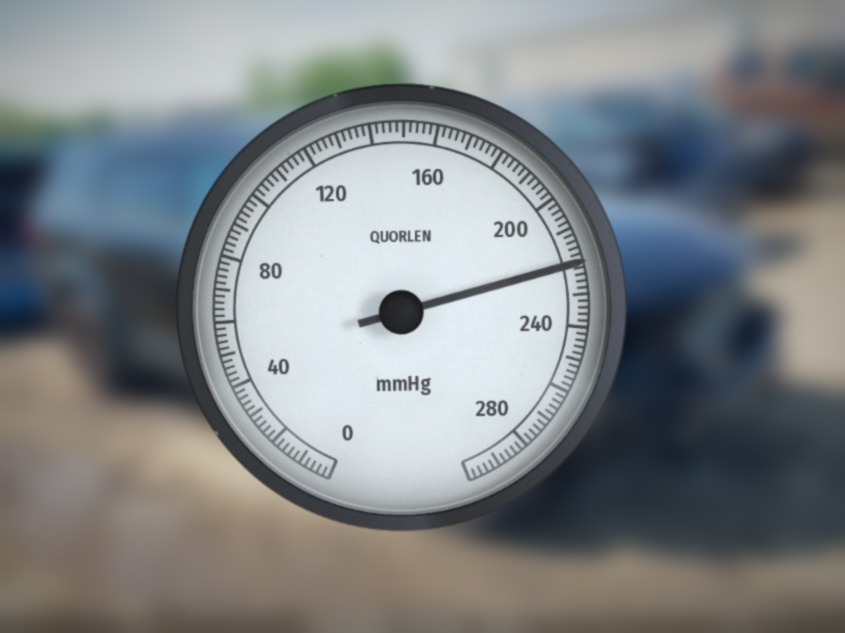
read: 220 mmHg
